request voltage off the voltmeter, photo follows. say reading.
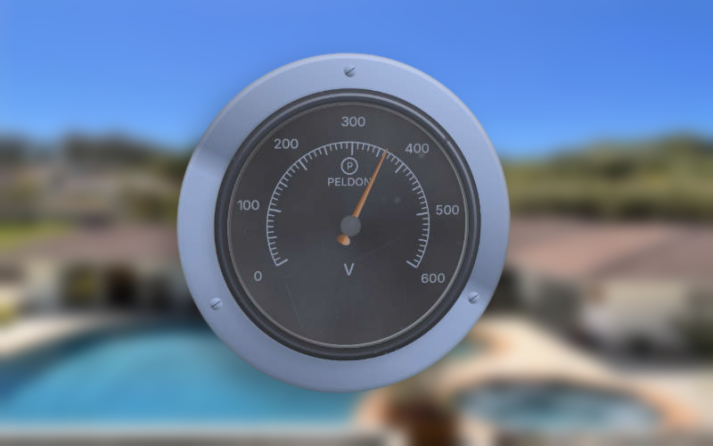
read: 360 V
